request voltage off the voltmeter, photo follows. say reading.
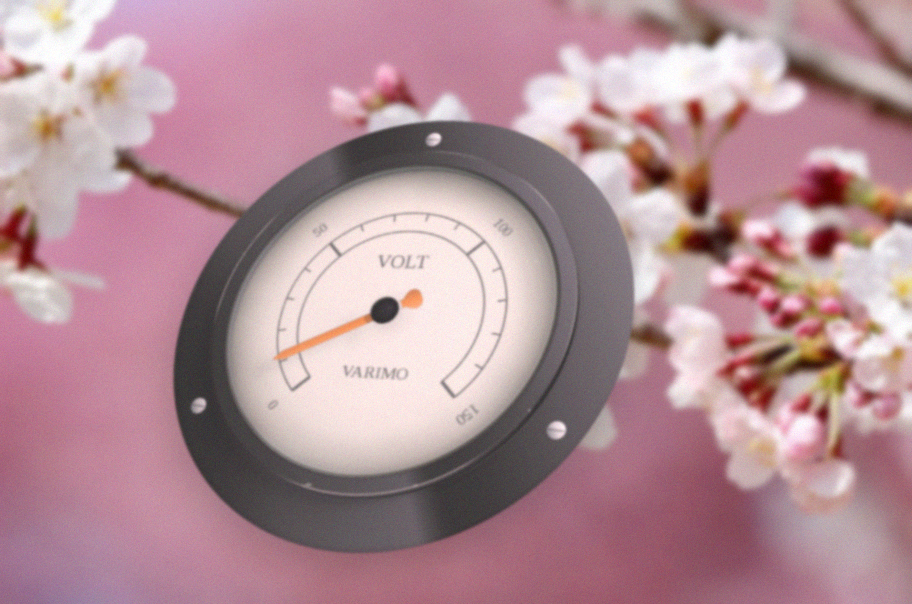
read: 10 V
